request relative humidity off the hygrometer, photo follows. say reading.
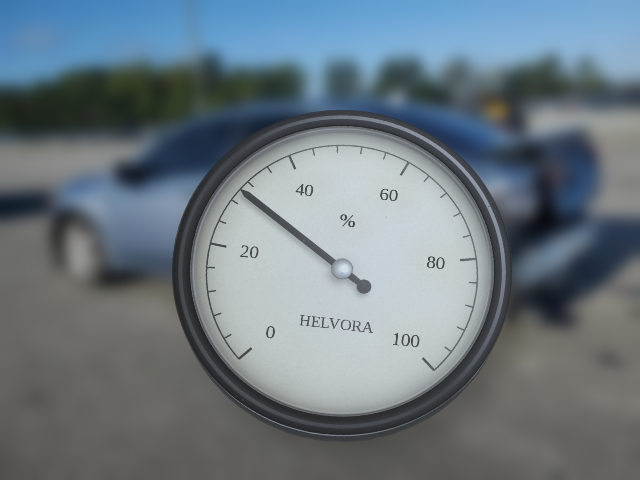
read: 30 %
